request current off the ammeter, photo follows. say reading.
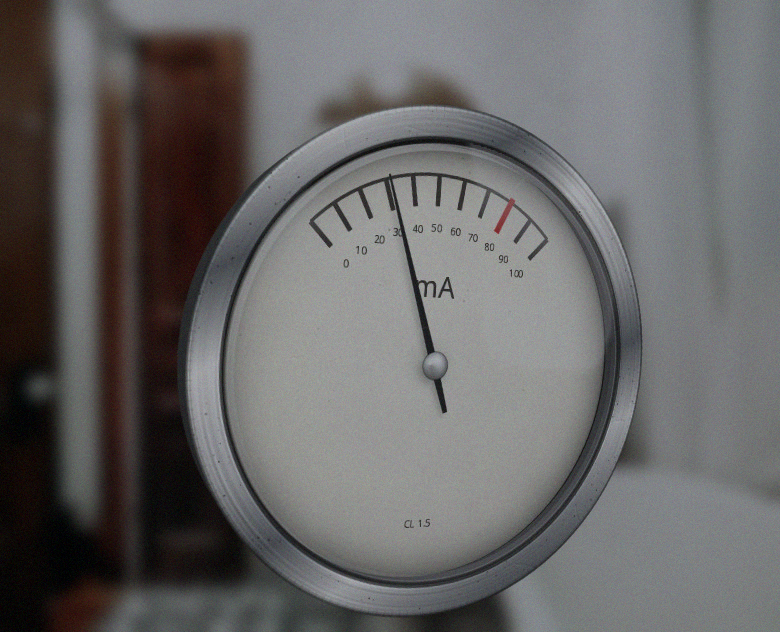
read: 30 mA
